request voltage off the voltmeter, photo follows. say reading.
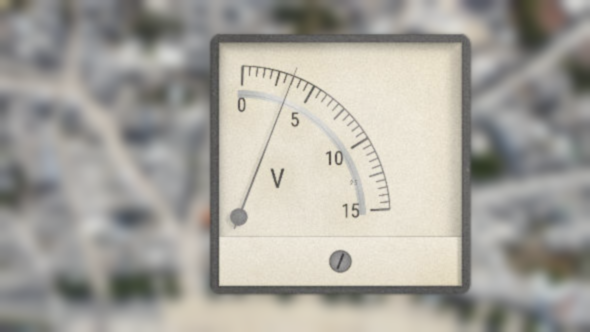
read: 3.5 V
